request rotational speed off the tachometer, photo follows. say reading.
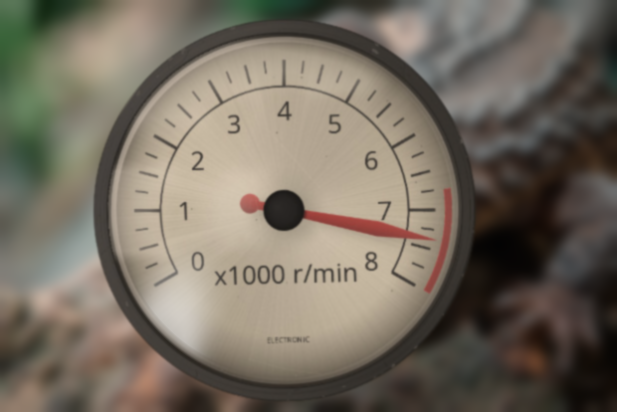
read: 7375 rpm
